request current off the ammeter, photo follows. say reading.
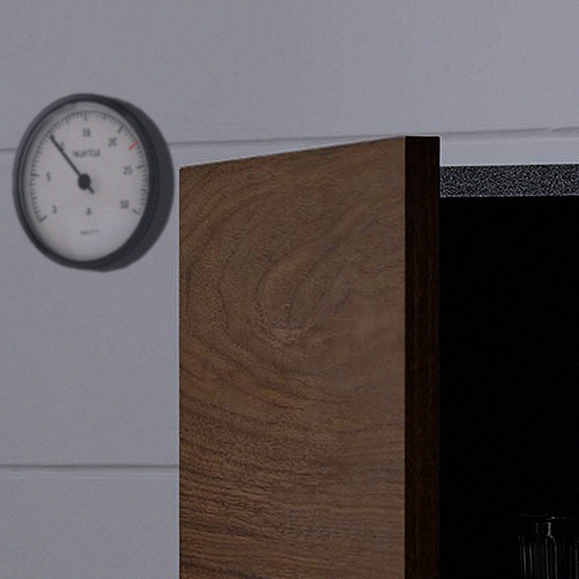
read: 10 A
